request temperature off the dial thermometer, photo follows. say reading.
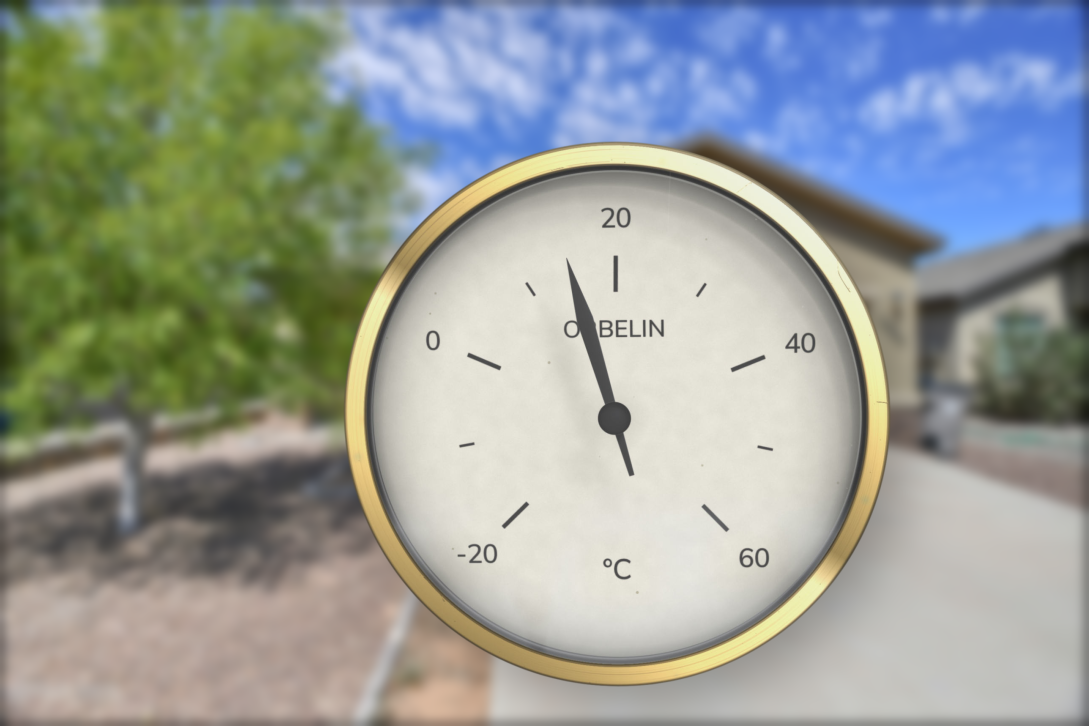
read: 15 °C
